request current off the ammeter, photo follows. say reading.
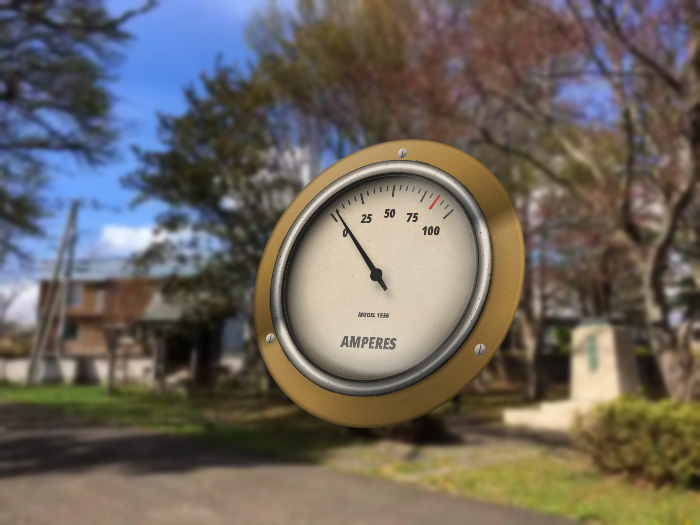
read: 5 A
